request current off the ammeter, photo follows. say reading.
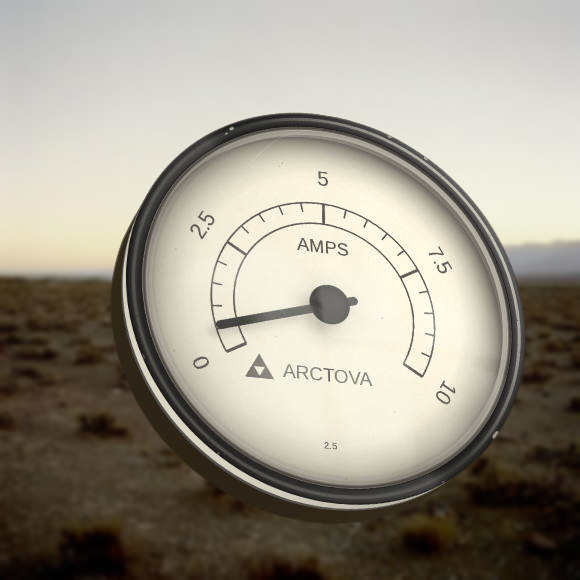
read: 0.5 A
